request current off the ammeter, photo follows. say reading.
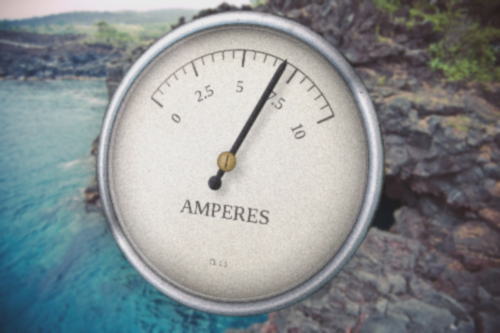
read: 7 A
